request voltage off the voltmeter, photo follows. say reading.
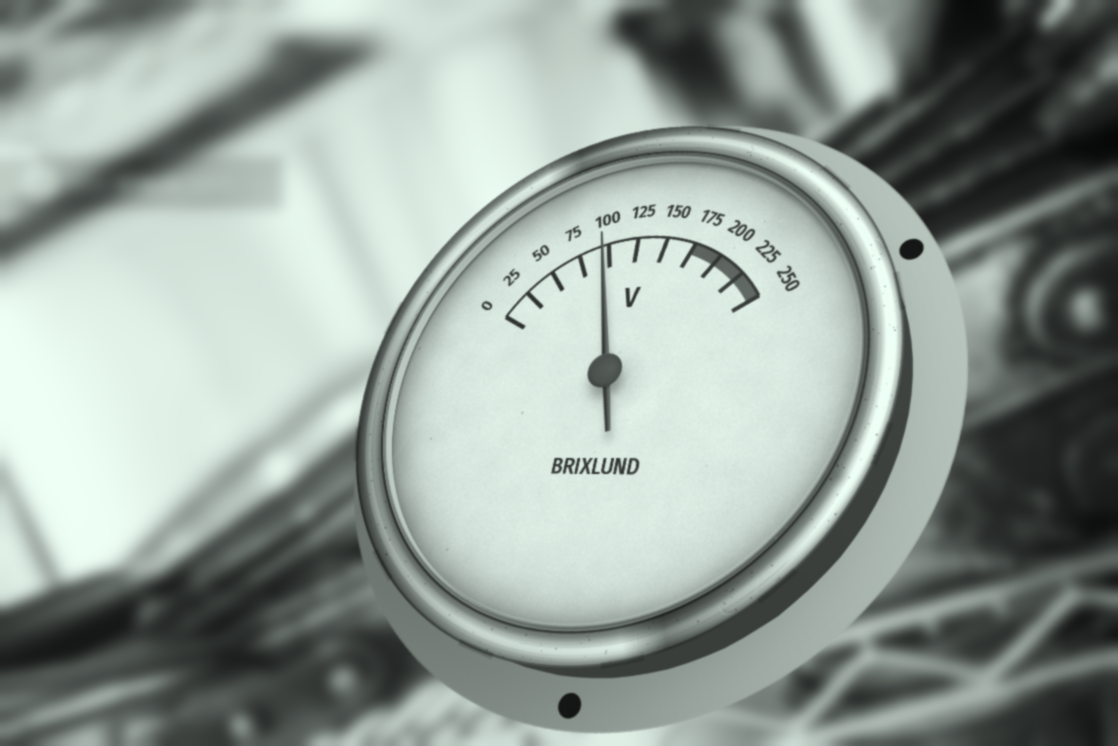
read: 100 V
